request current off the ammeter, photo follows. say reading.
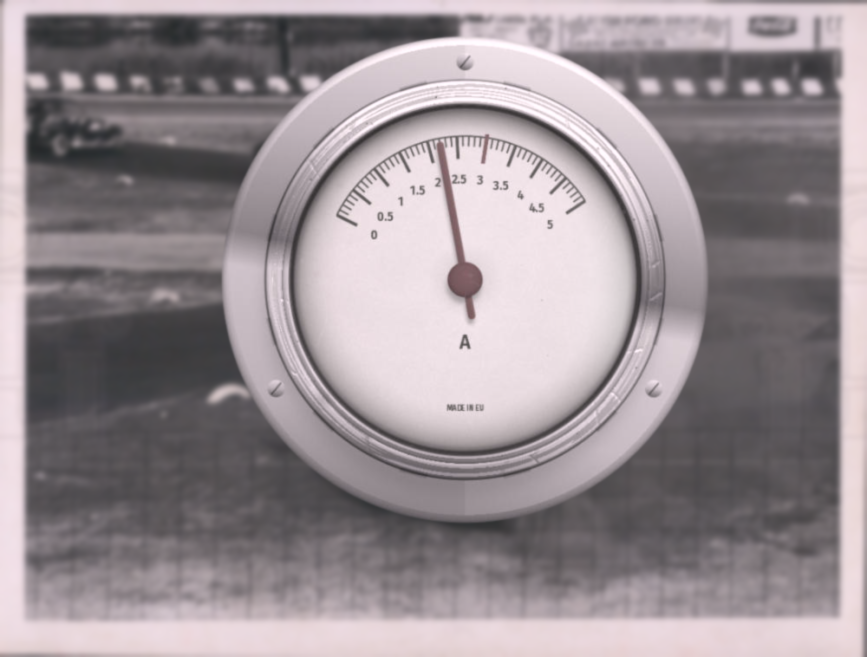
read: 2.2 A
